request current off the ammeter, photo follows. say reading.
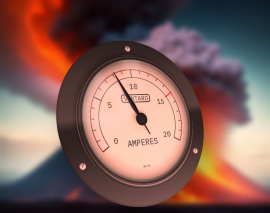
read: 8 A
